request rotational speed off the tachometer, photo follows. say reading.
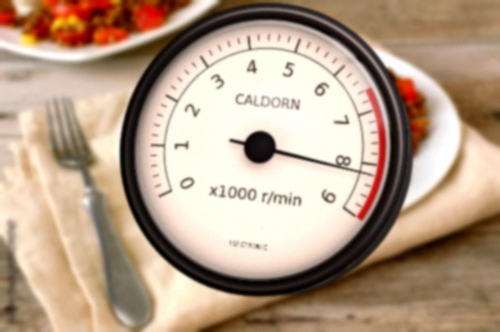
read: 8200 rpm
